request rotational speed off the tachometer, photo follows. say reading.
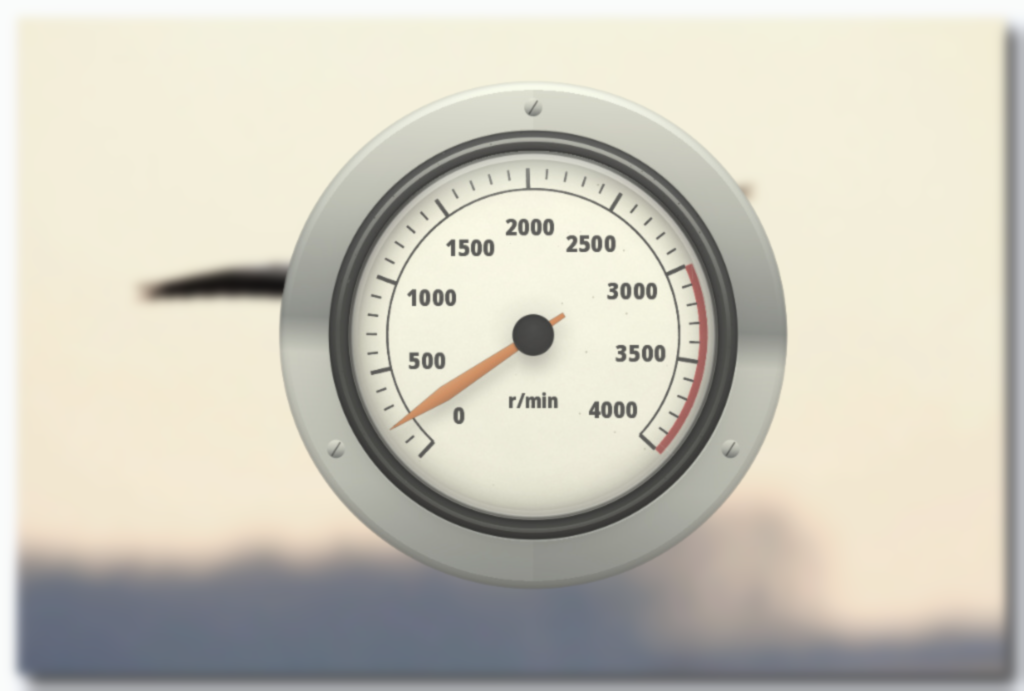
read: 200 rpm
